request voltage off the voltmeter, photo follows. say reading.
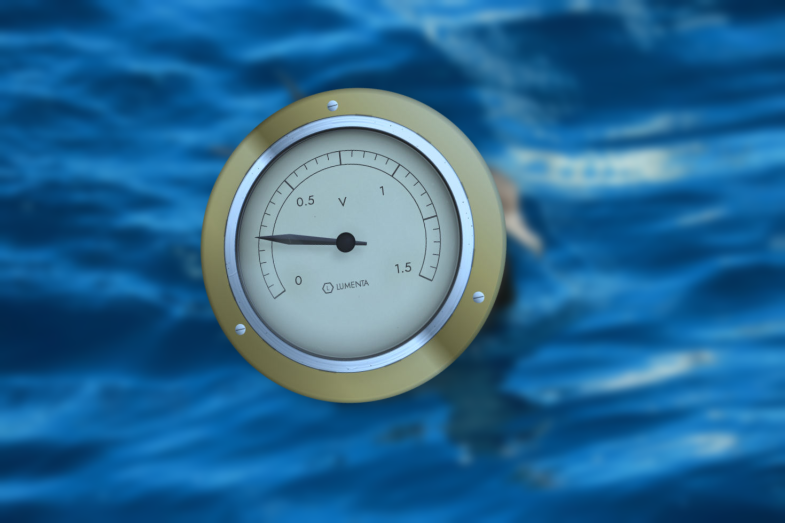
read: 0.25 V
